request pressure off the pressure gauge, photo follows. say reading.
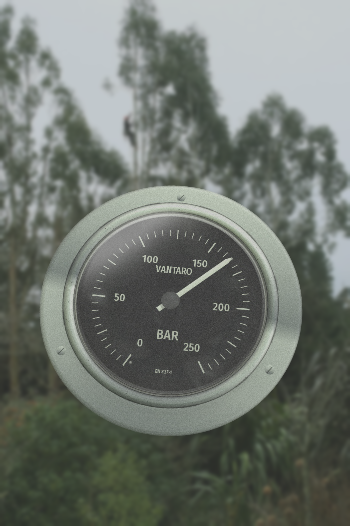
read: 165 bar
